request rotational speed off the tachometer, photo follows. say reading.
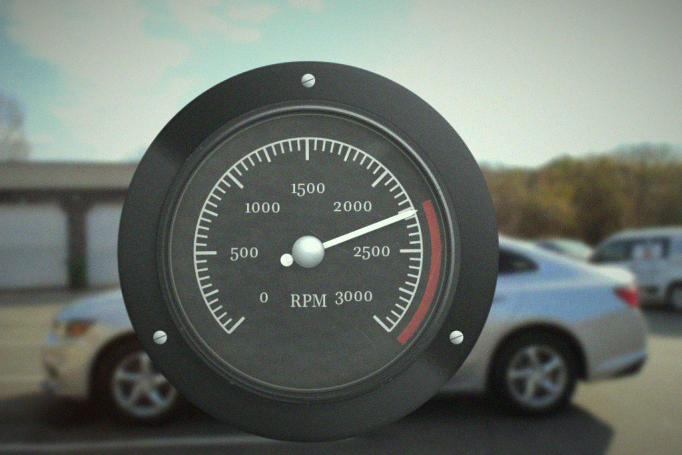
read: 2275 rpm
